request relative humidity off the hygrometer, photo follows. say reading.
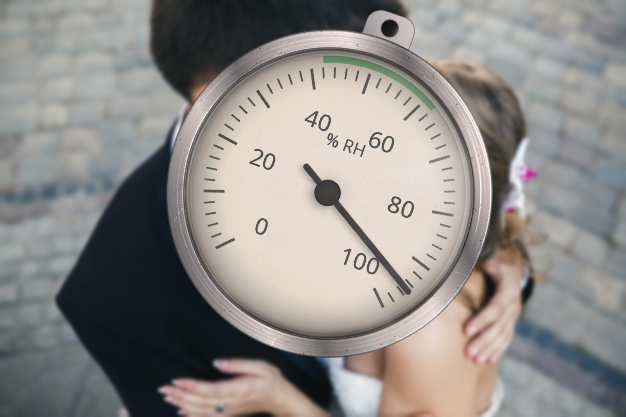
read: 95 %
